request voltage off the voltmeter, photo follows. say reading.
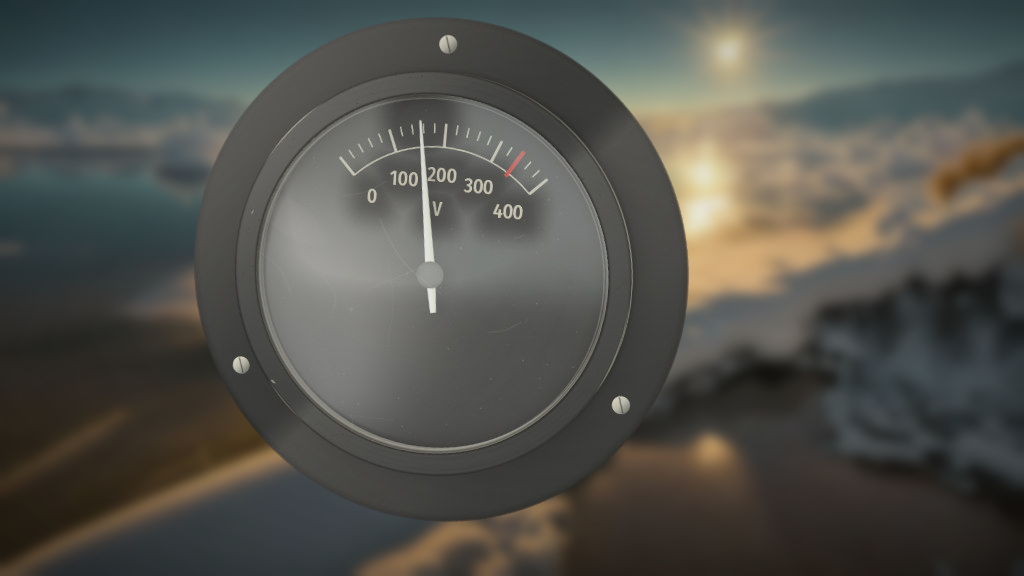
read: 160 V
